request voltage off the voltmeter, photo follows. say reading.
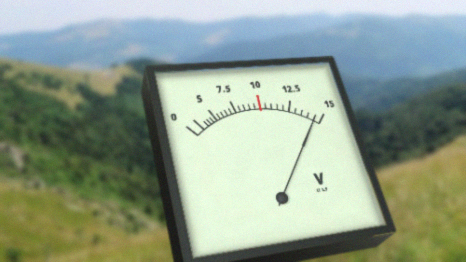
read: 14.5 V
